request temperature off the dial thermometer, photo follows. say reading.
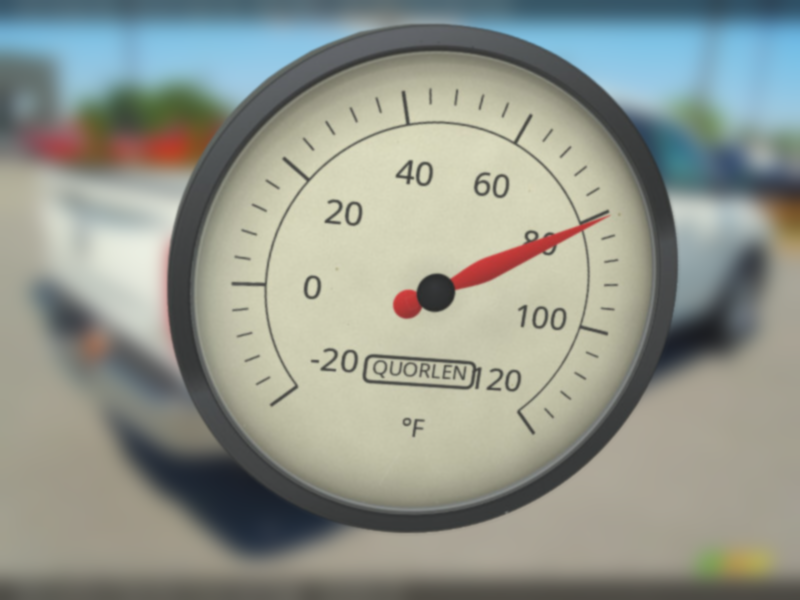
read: 80 °F
